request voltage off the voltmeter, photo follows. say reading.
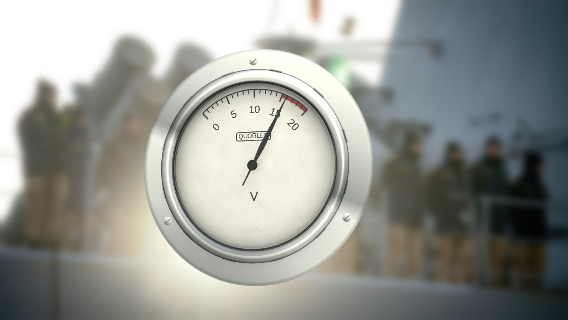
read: 16 V
